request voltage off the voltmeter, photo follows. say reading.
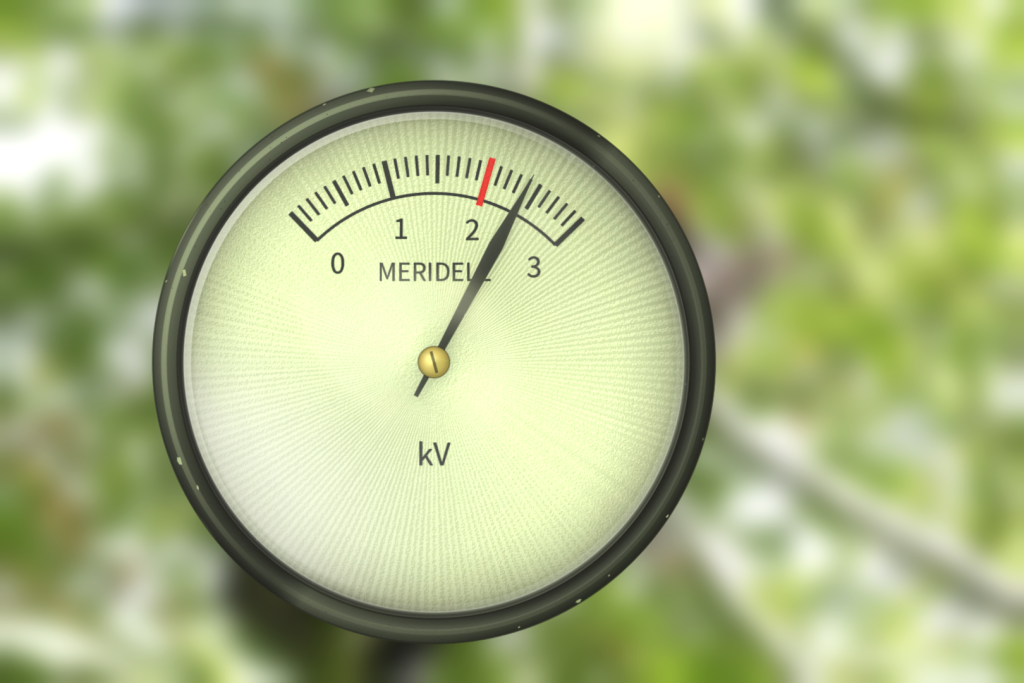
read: 2.4 kV
